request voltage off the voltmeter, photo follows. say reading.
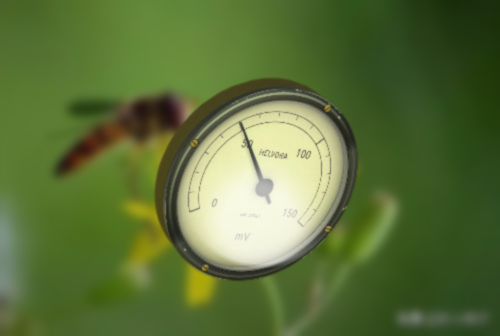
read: 50 mV
